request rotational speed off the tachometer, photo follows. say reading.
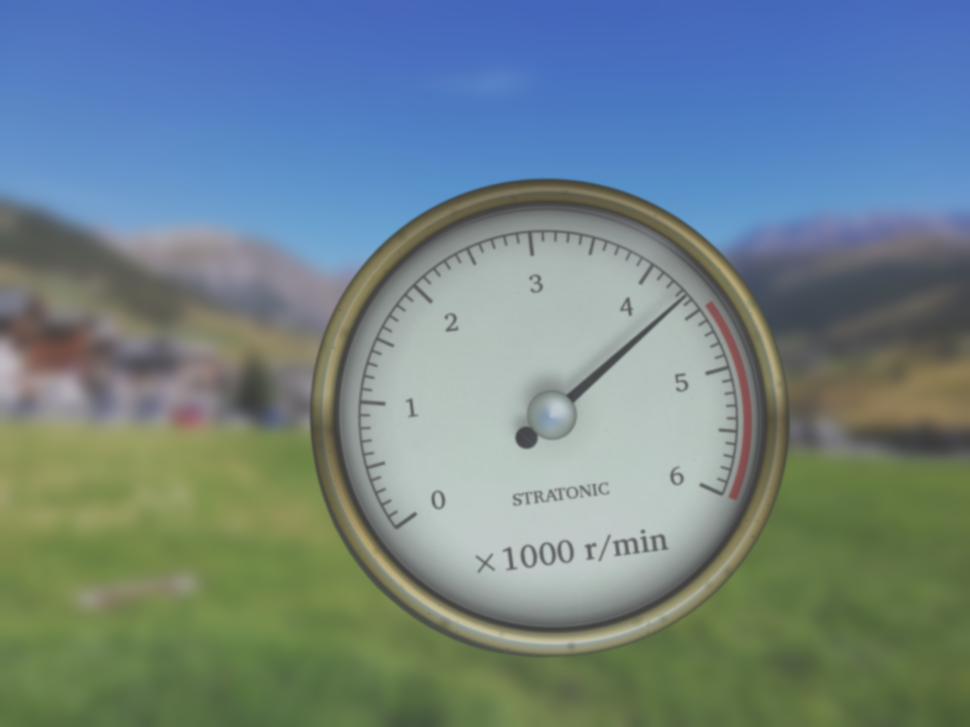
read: 4350 rpm
